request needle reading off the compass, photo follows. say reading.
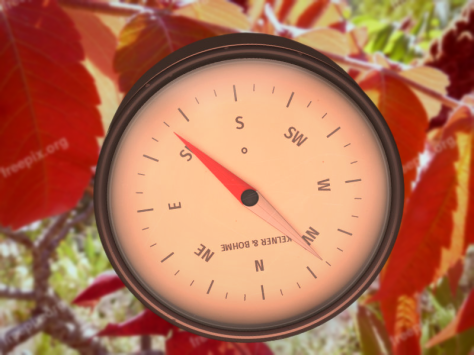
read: 140 °
